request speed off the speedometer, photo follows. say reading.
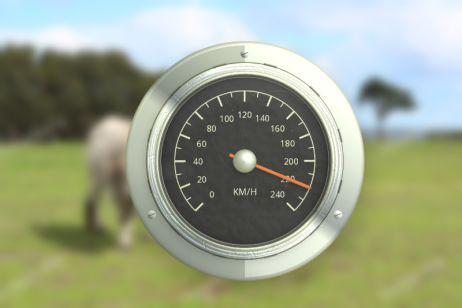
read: 220 km/h
